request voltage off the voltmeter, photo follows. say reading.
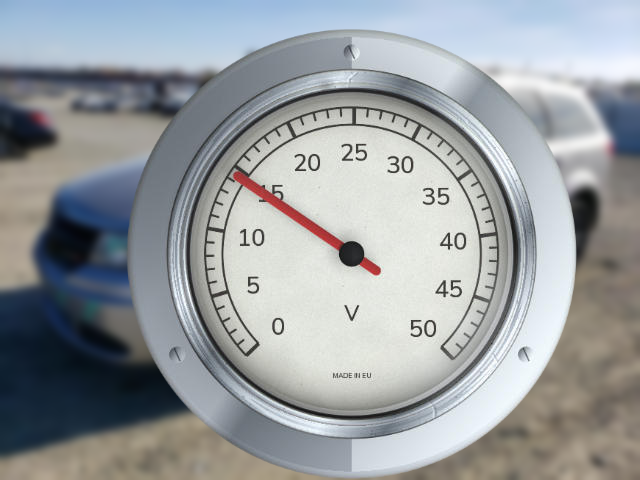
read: 14.5 V
